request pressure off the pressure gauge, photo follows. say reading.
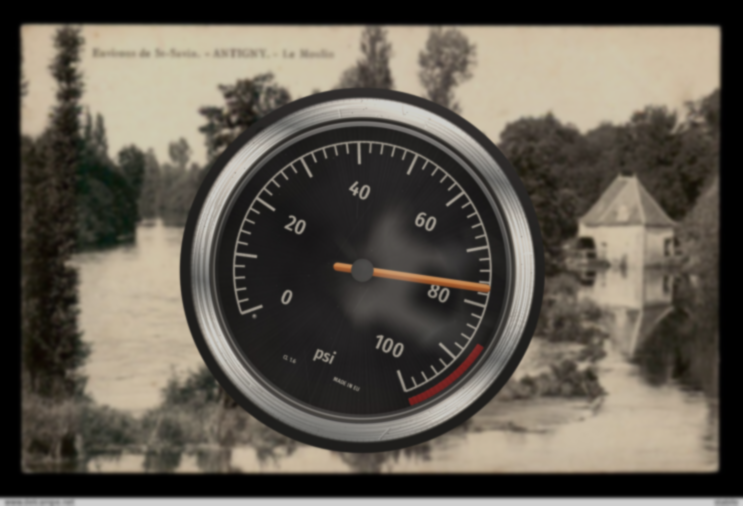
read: 77 psi
